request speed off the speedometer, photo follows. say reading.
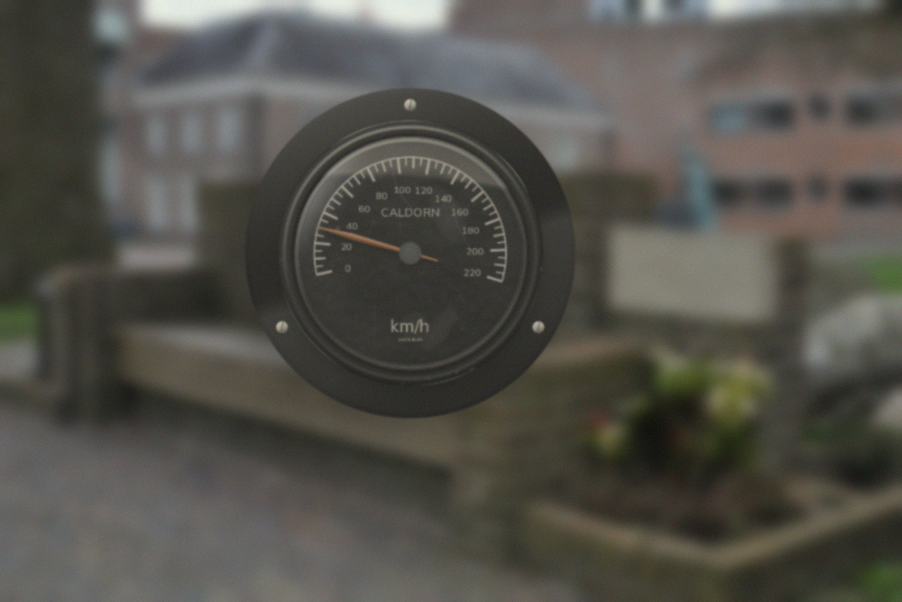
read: 30 km/h
